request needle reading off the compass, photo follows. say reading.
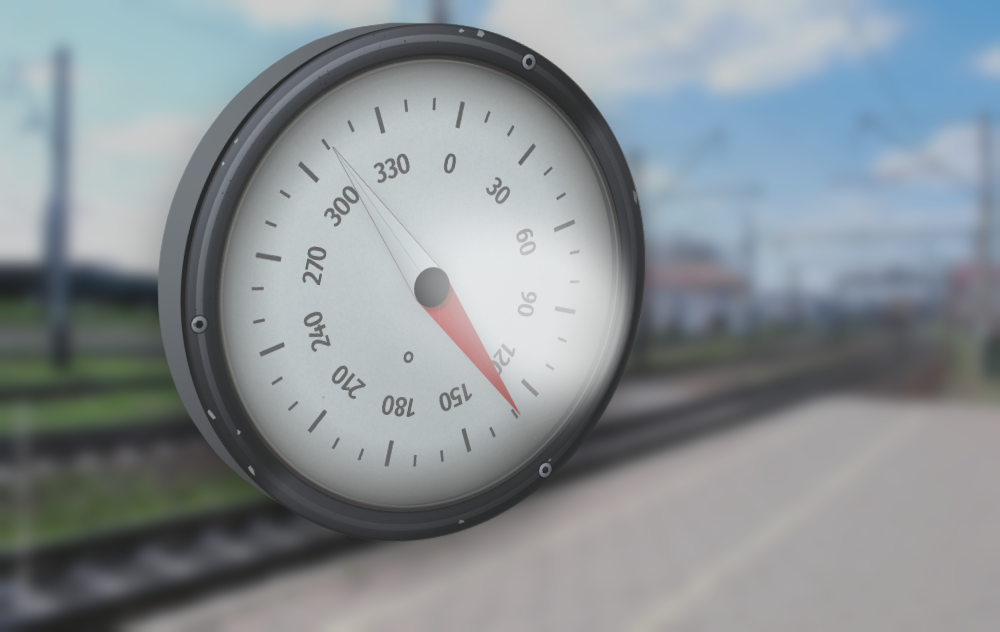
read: 130 °
